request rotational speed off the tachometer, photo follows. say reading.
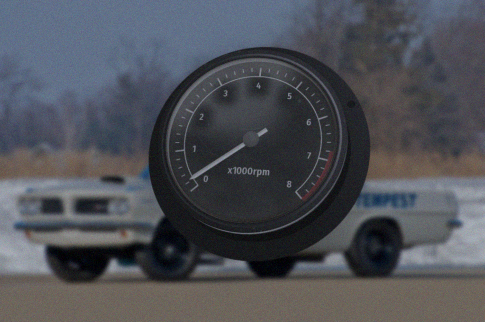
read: 200 rpm
